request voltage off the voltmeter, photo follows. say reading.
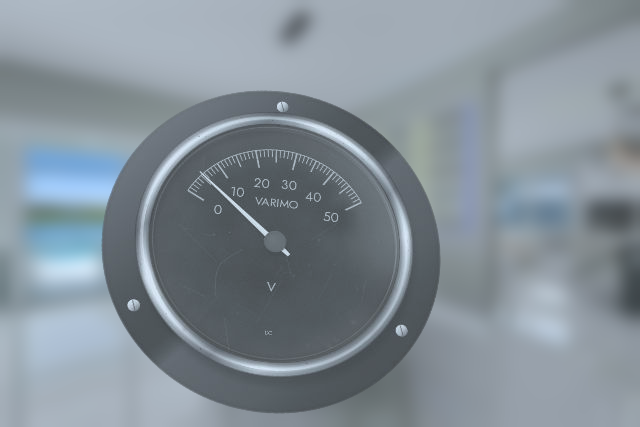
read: 5 V
